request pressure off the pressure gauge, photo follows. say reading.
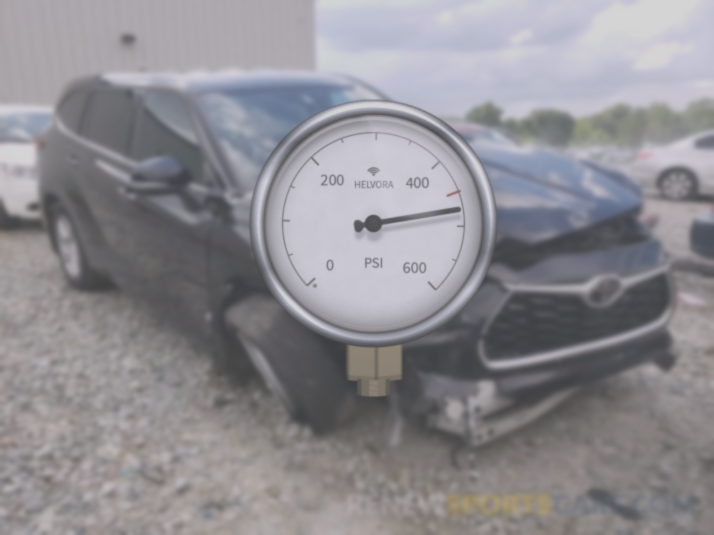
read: 475 psi
